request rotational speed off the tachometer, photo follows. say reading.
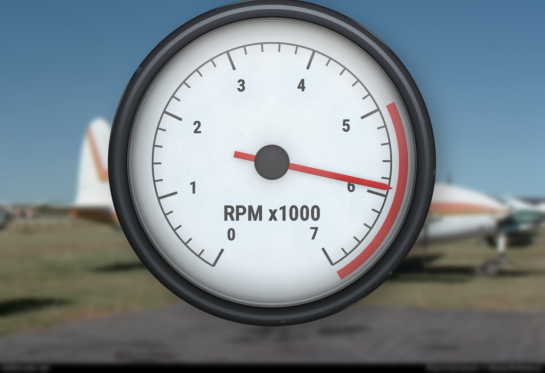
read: 5900 rpm
